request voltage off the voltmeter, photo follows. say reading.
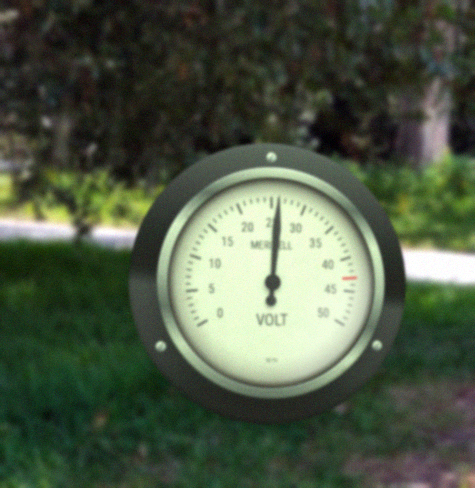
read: 26 V
